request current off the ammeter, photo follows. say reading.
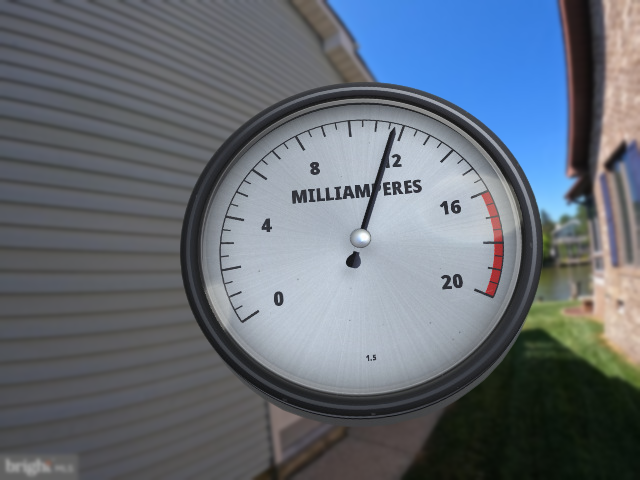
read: 11.75 mA
